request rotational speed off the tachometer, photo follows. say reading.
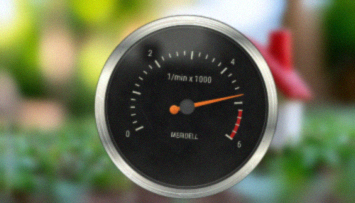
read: 4800 rpm
